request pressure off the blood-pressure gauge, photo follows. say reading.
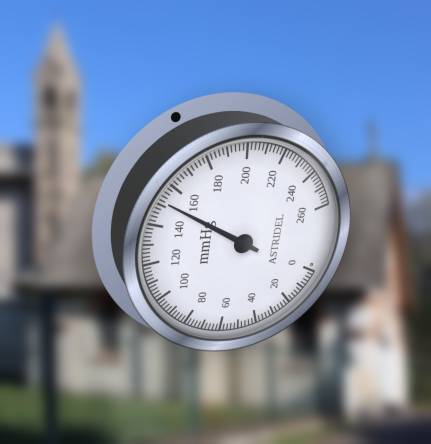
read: 152 mmHg
